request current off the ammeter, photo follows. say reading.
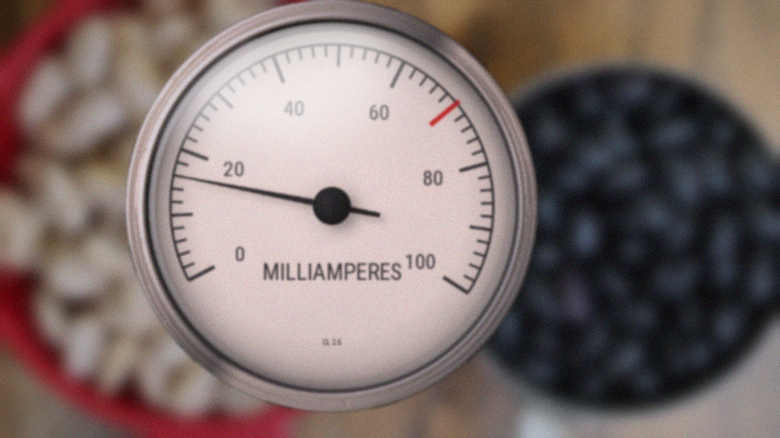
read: 16 mA
